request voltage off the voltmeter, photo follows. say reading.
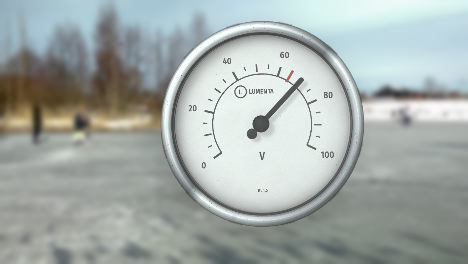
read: 70 V
